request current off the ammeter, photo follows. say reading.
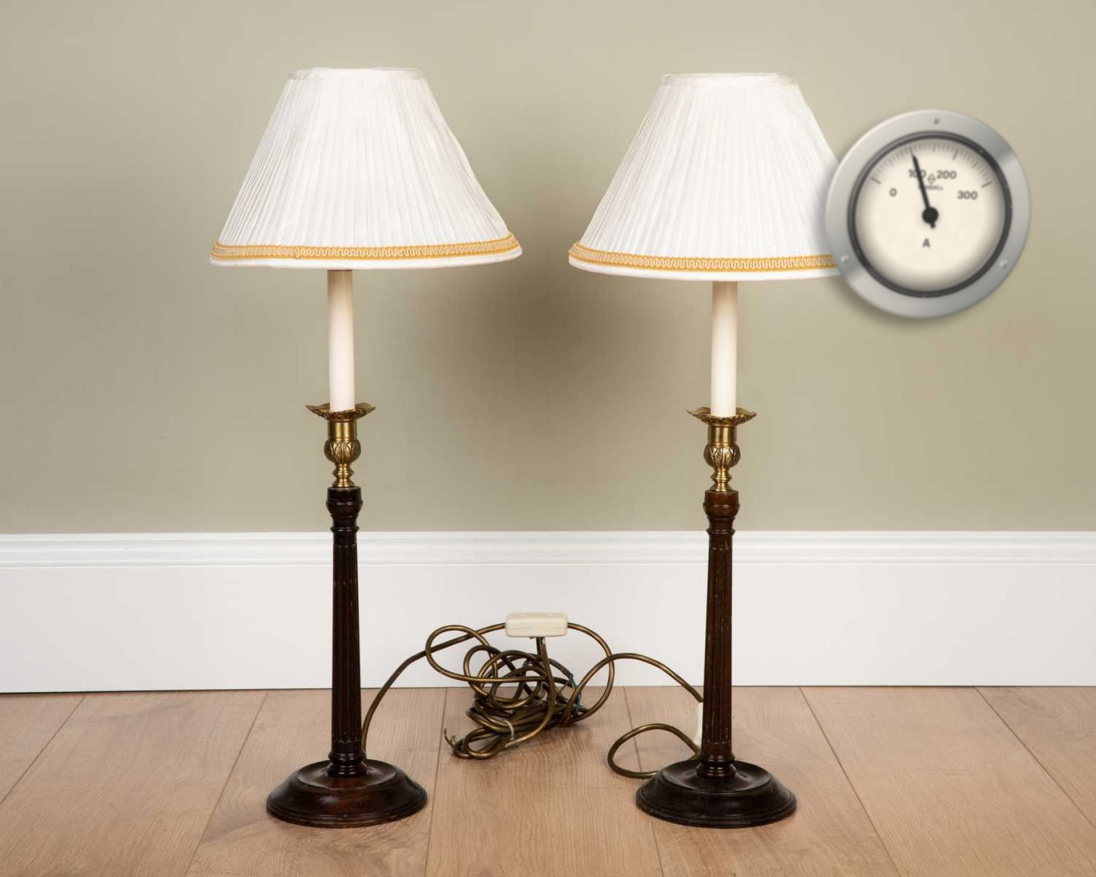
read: 100 A
